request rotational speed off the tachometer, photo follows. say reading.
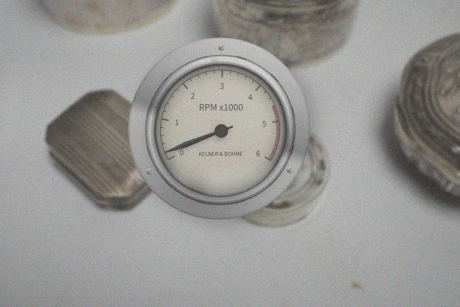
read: 200 rpm
